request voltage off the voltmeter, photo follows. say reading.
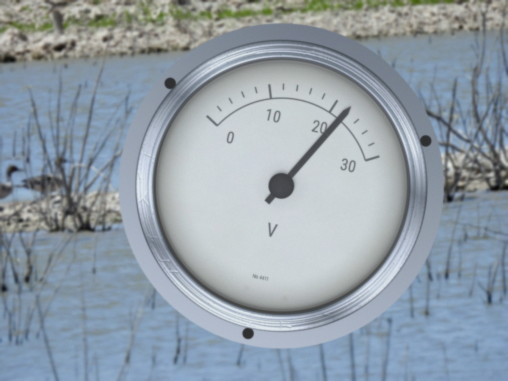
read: 22 V
